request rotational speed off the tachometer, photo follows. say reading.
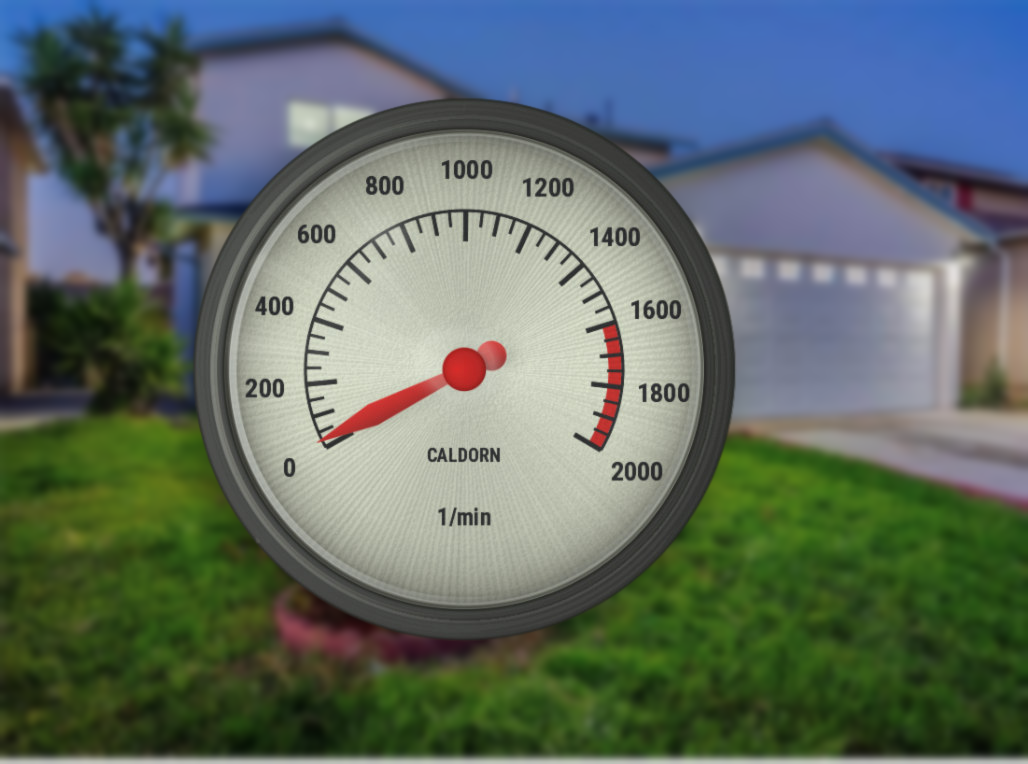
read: 25 rpm
